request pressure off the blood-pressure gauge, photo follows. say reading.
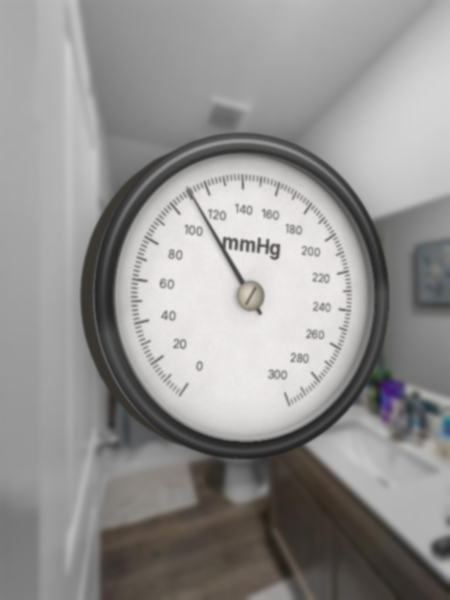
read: 110 mmHg
